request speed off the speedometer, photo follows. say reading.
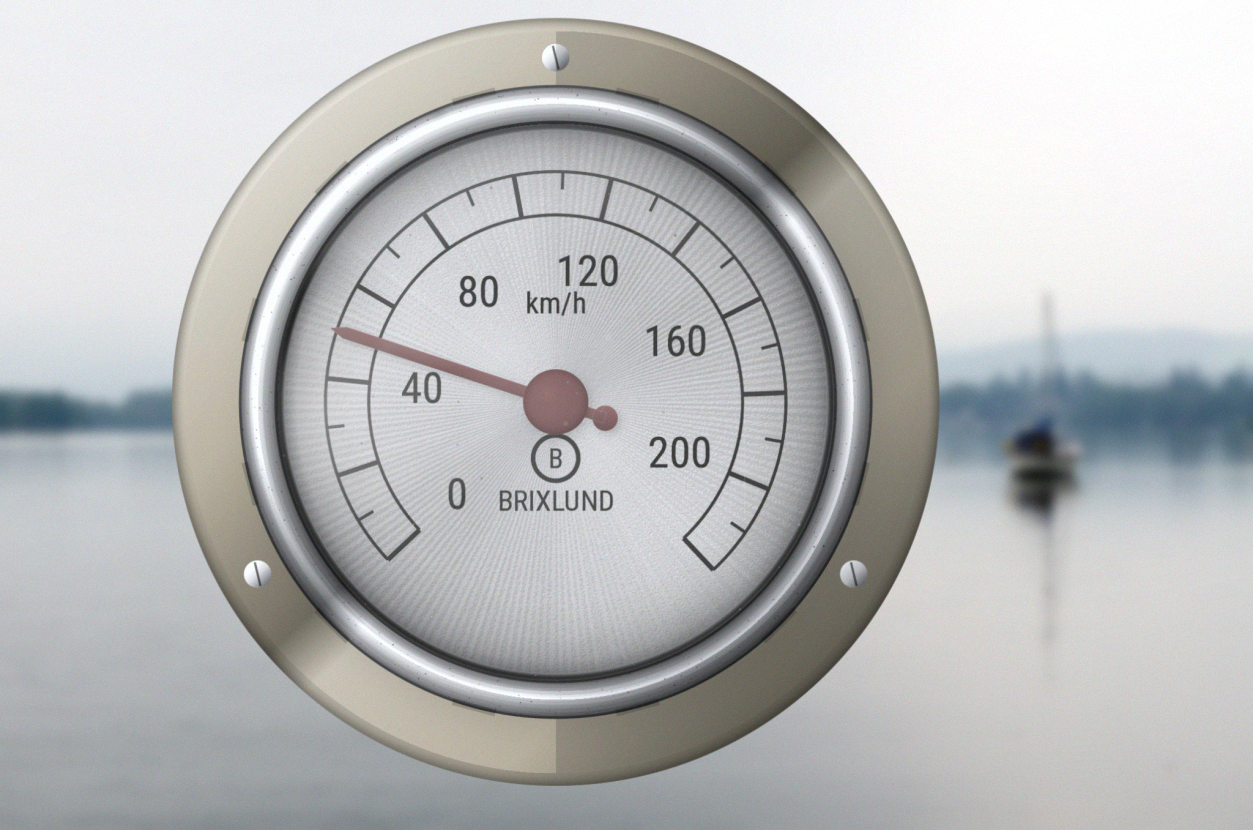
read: 50 km/h
